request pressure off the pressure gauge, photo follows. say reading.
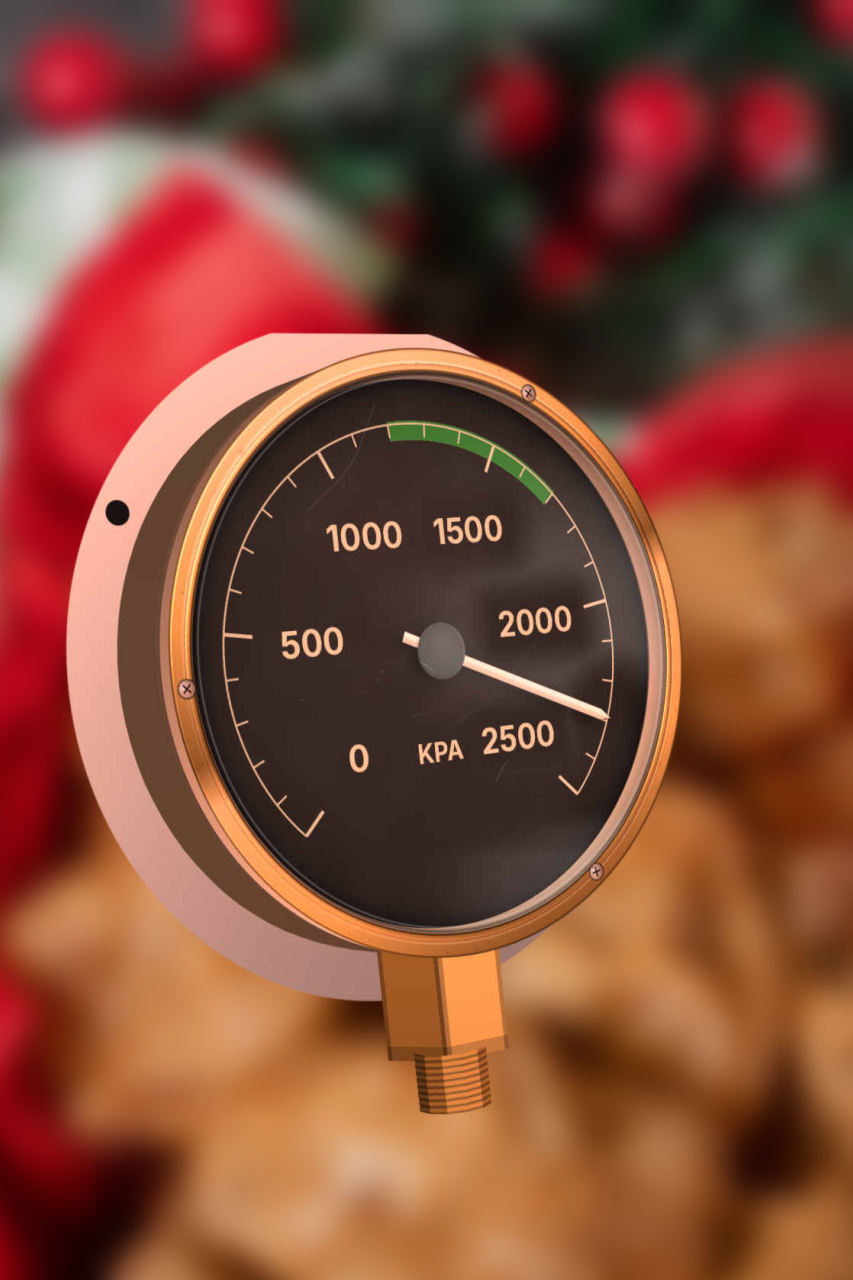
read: 2300 kPa
